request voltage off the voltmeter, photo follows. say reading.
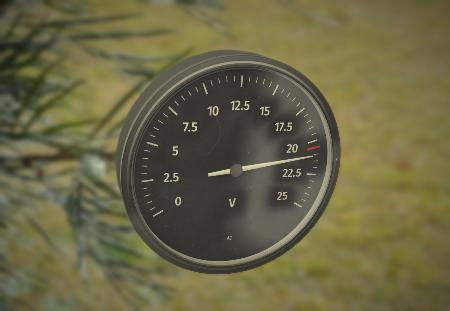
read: 21 V
